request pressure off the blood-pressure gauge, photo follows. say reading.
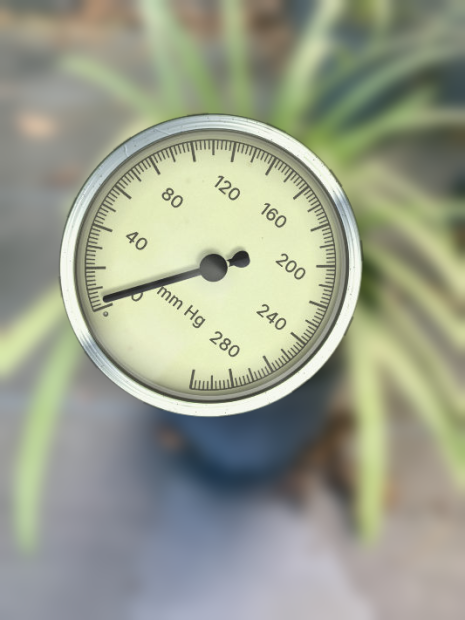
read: 4 mmHg
